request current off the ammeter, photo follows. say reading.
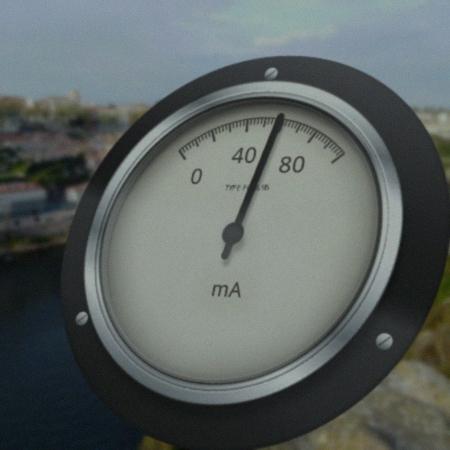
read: 60 mA
